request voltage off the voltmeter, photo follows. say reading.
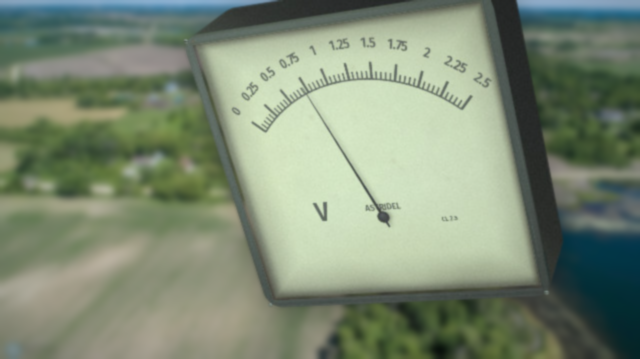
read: 0.75 V
